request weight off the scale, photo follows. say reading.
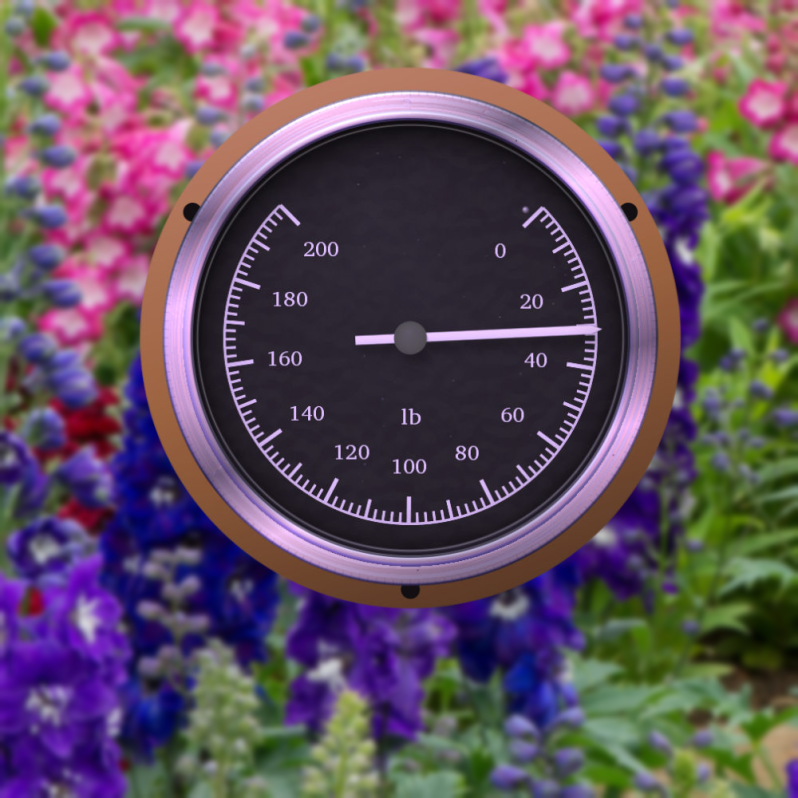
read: 31 lb
